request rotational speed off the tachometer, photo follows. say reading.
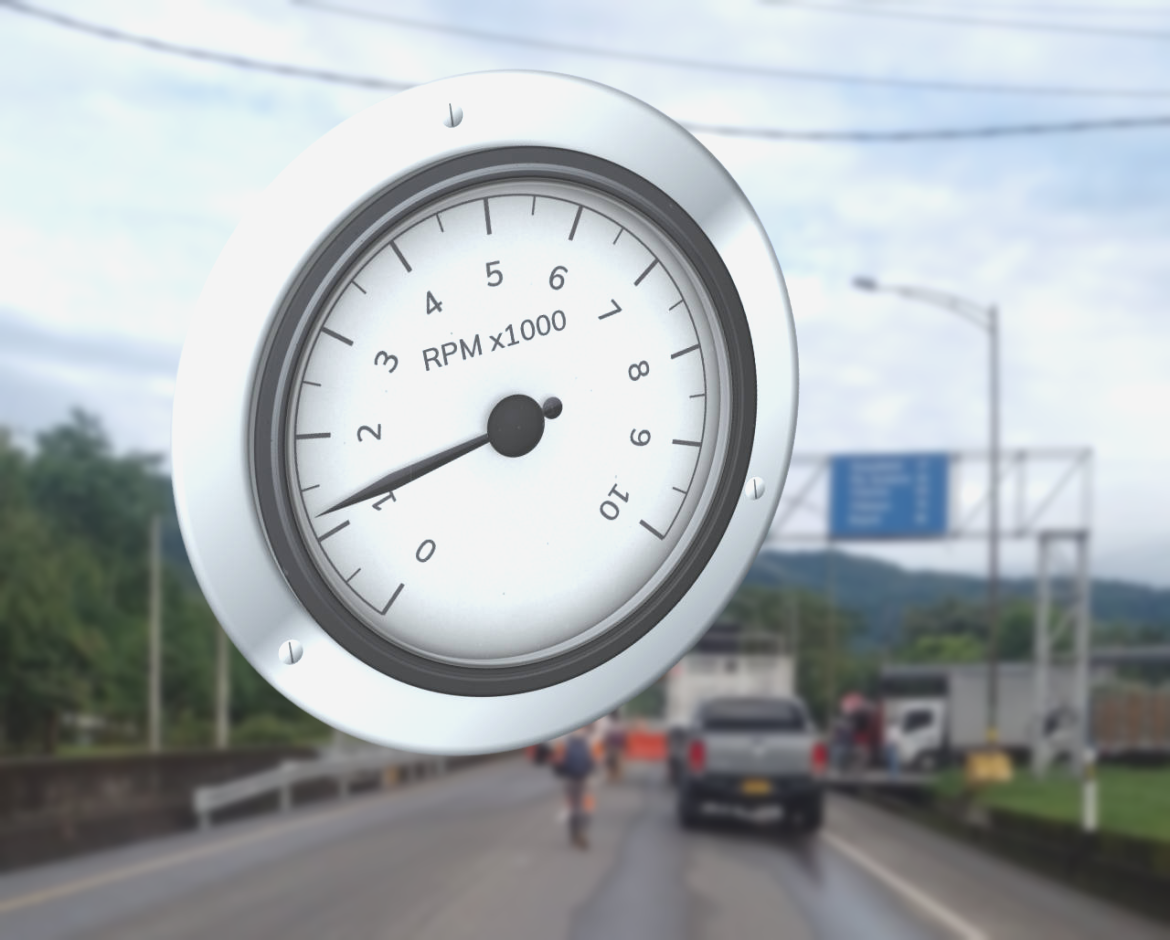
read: 1250 rpm
